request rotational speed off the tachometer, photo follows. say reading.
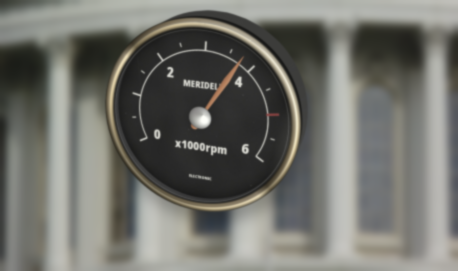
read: 3750 rpm
